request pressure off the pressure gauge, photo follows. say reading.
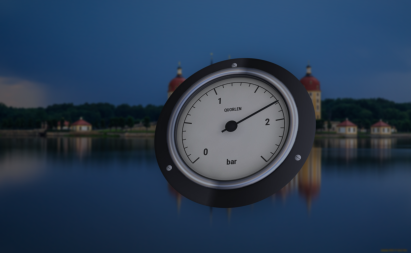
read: 1.8 bar
